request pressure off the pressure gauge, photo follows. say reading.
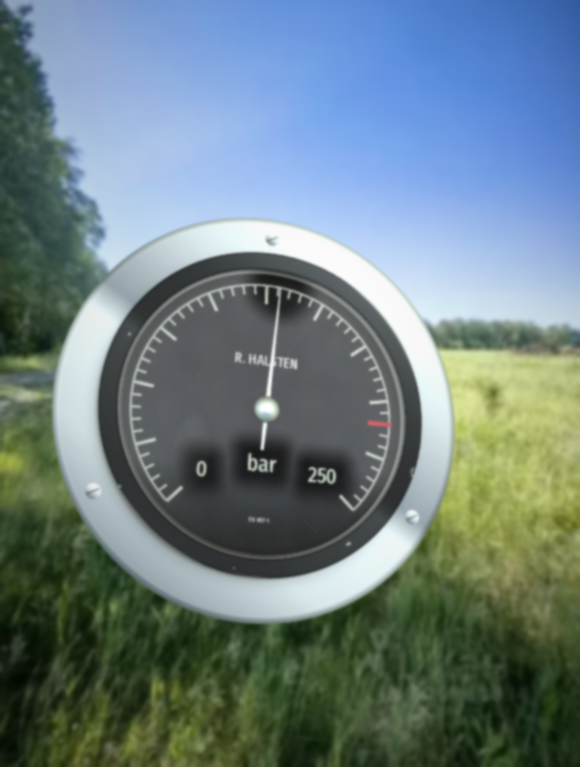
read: 130 bar
